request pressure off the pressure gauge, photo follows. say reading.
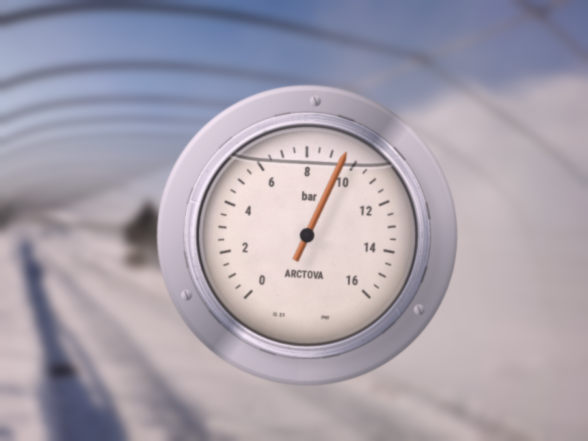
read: 9.5 bar
